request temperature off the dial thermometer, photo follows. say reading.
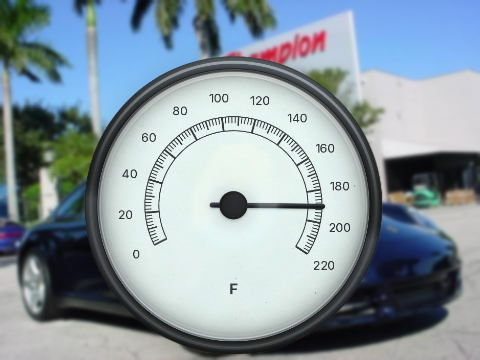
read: 190 °F
